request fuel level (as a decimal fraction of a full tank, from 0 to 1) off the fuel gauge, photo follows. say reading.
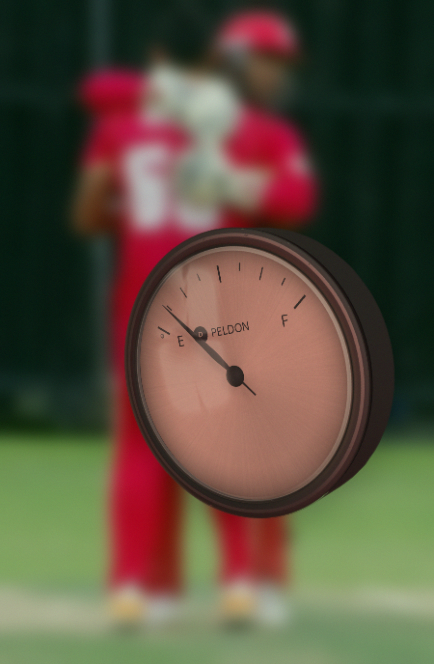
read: 0.125
